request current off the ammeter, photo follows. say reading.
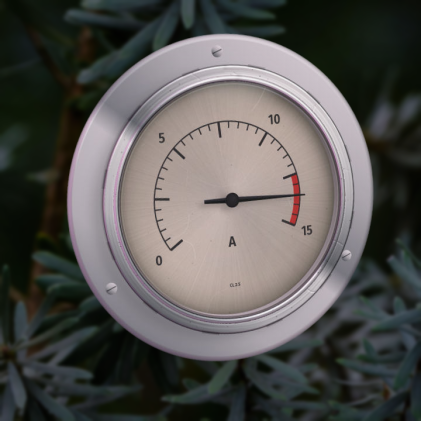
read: 13.5 A
